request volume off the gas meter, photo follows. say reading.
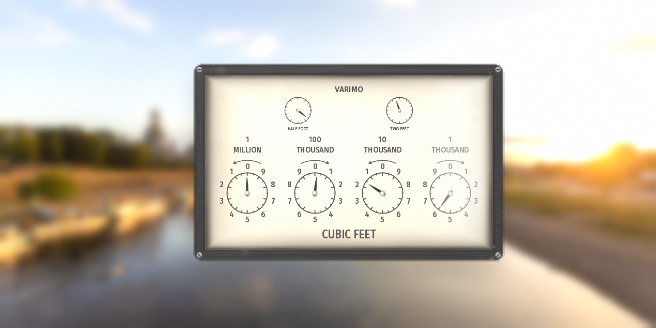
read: 1600 ft³
